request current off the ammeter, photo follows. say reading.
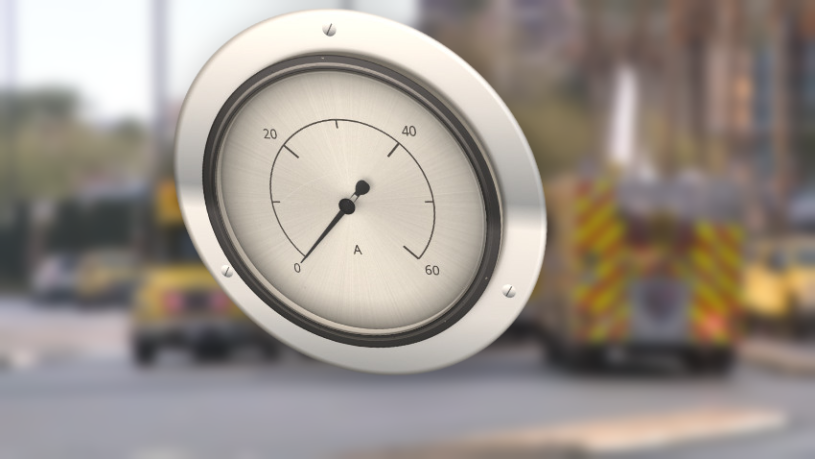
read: 0 A
